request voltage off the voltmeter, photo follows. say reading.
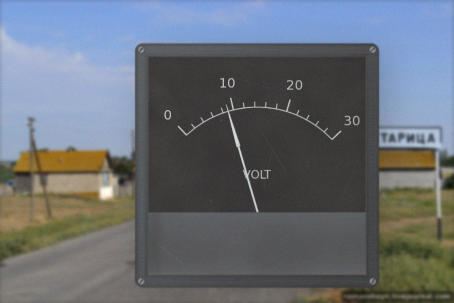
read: 9 V
